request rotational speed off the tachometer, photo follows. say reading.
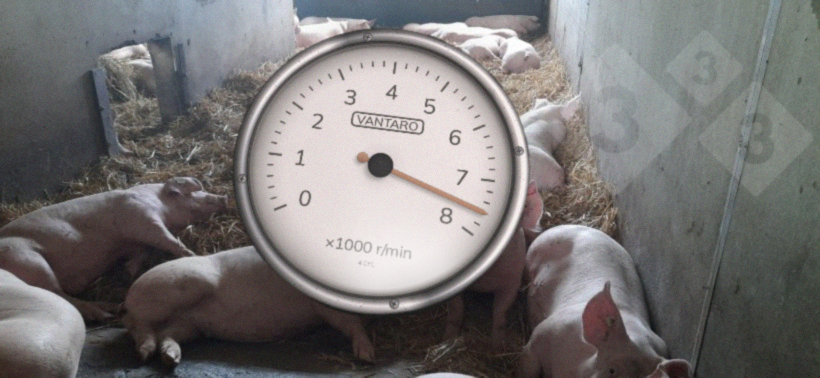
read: 7600 rpm
